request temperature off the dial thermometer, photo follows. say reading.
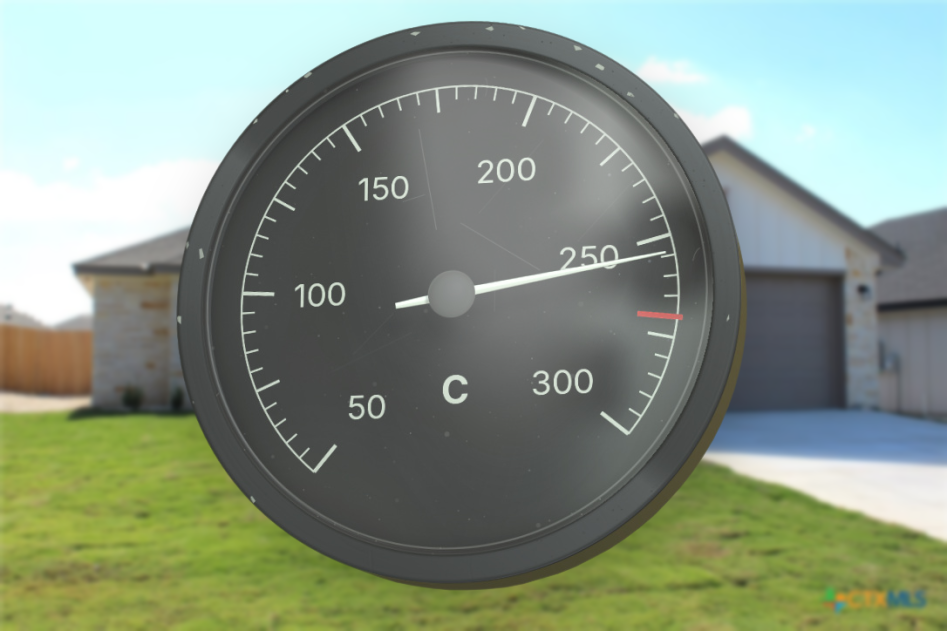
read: 255 °C
